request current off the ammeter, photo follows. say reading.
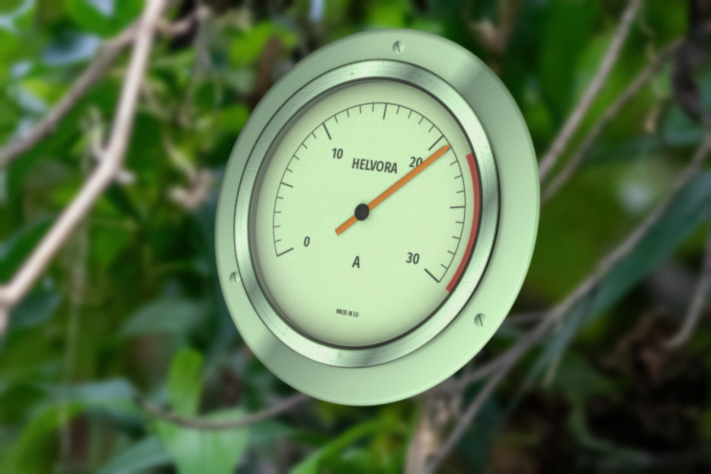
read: 21 A
